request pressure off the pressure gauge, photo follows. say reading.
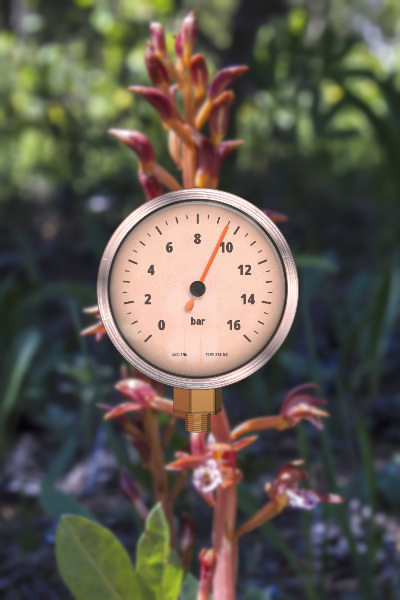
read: 9.5 bar
